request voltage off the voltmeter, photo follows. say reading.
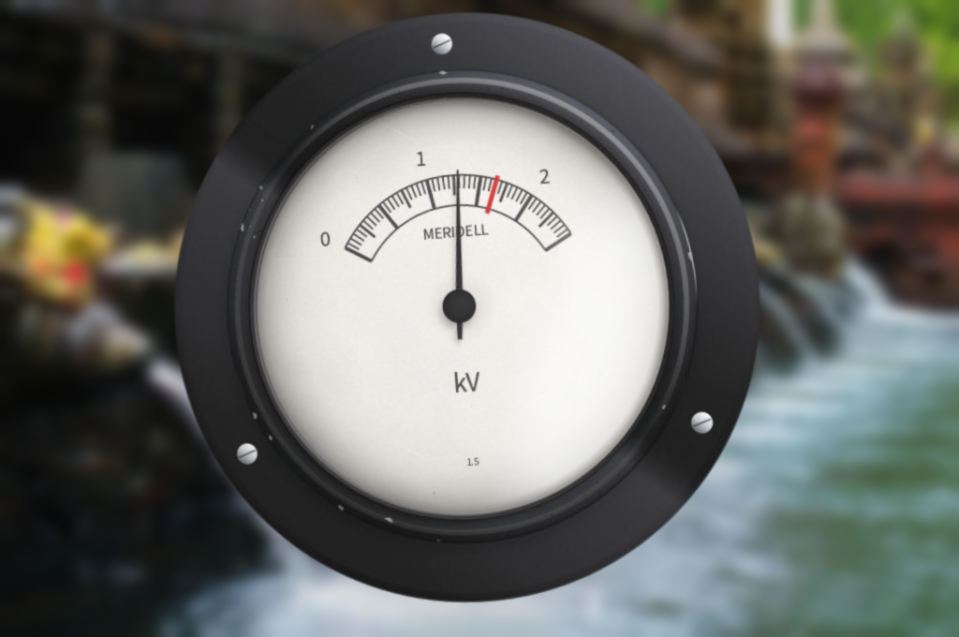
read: 1.3 kV
